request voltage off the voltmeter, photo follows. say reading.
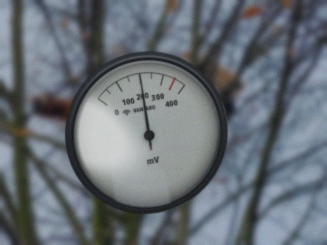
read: 200 mV
